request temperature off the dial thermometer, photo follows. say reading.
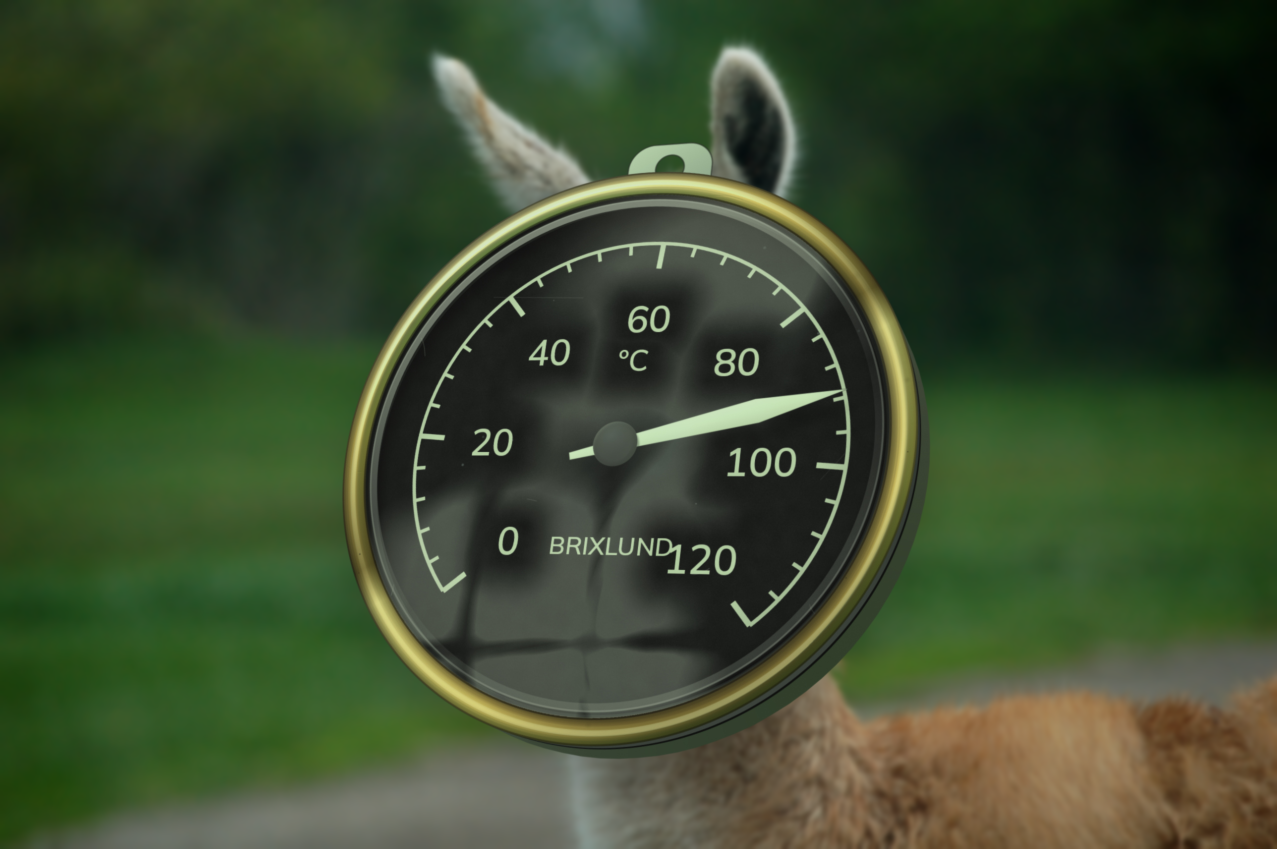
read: 92 °C
